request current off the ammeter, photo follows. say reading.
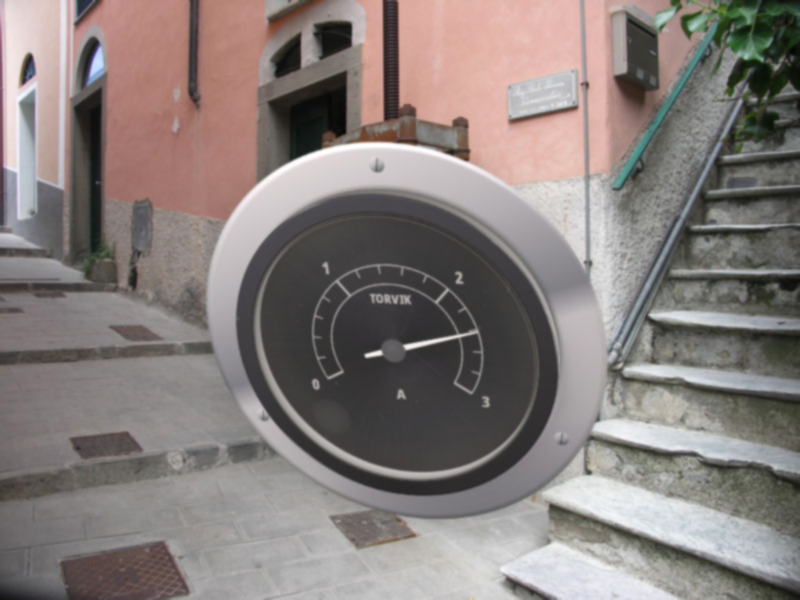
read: 2.4 A
